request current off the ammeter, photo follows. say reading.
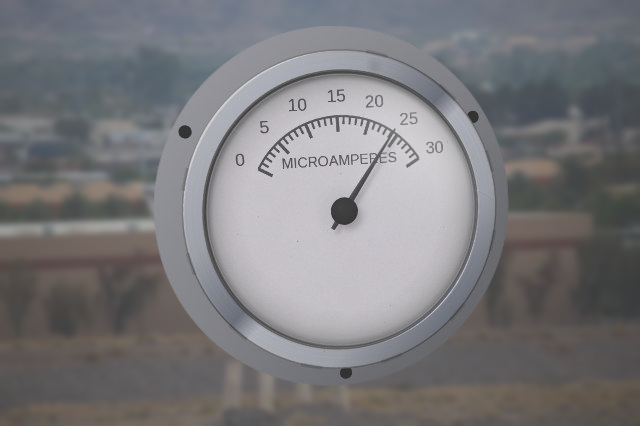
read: 24 µA
